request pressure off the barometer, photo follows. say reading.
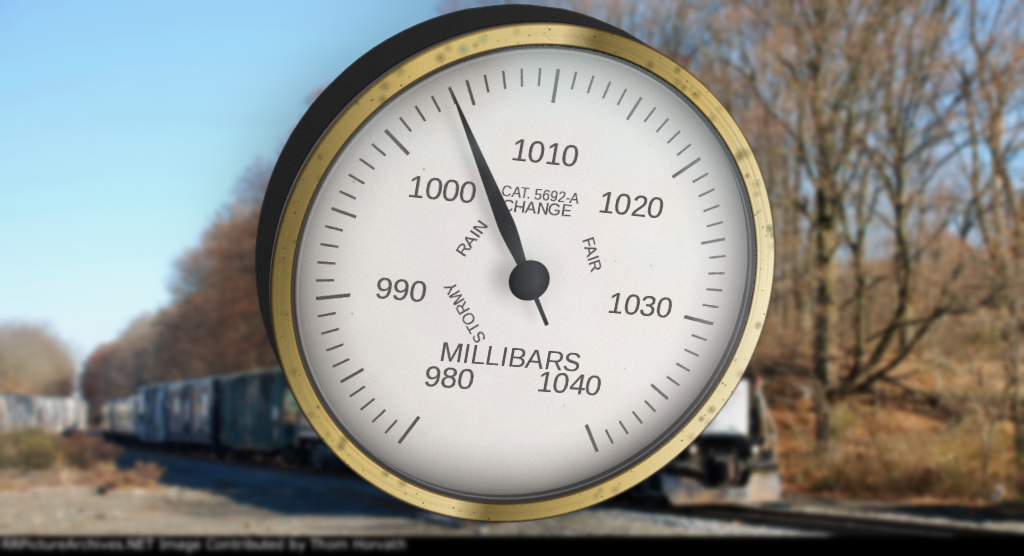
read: 1004 mbar
